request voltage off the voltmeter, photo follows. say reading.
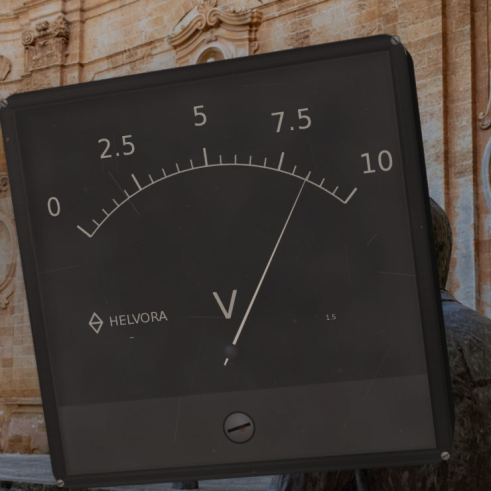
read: 8.5 V
